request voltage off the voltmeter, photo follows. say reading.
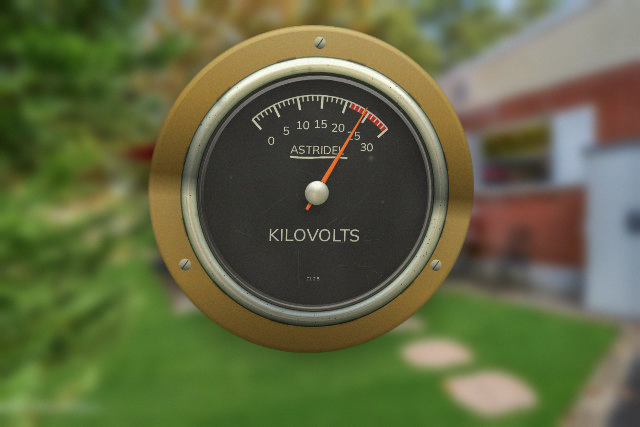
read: 24 kV
